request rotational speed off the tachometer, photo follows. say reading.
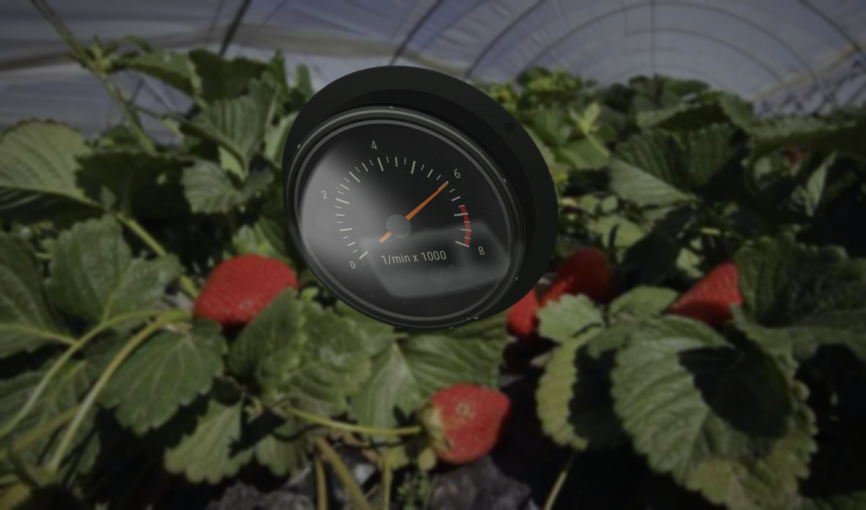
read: 6000 rpm
